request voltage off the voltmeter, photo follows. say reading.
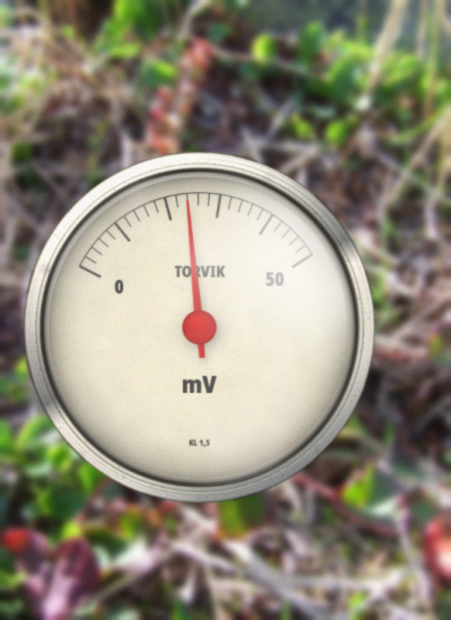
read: 24 mV
